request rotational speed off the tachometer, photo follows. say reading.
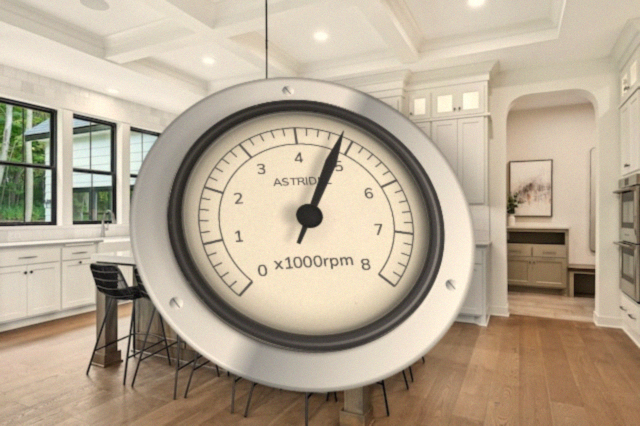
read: 4800 rpm
